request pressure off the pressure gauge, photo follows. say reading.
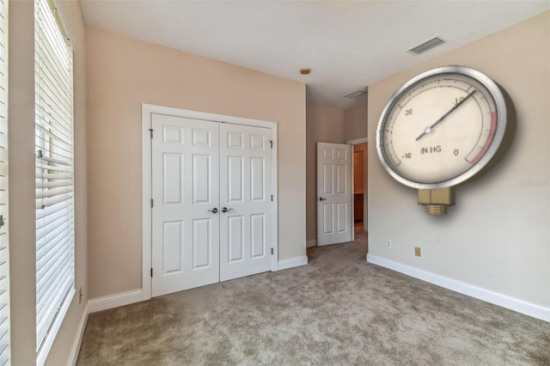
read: -9 inHg
